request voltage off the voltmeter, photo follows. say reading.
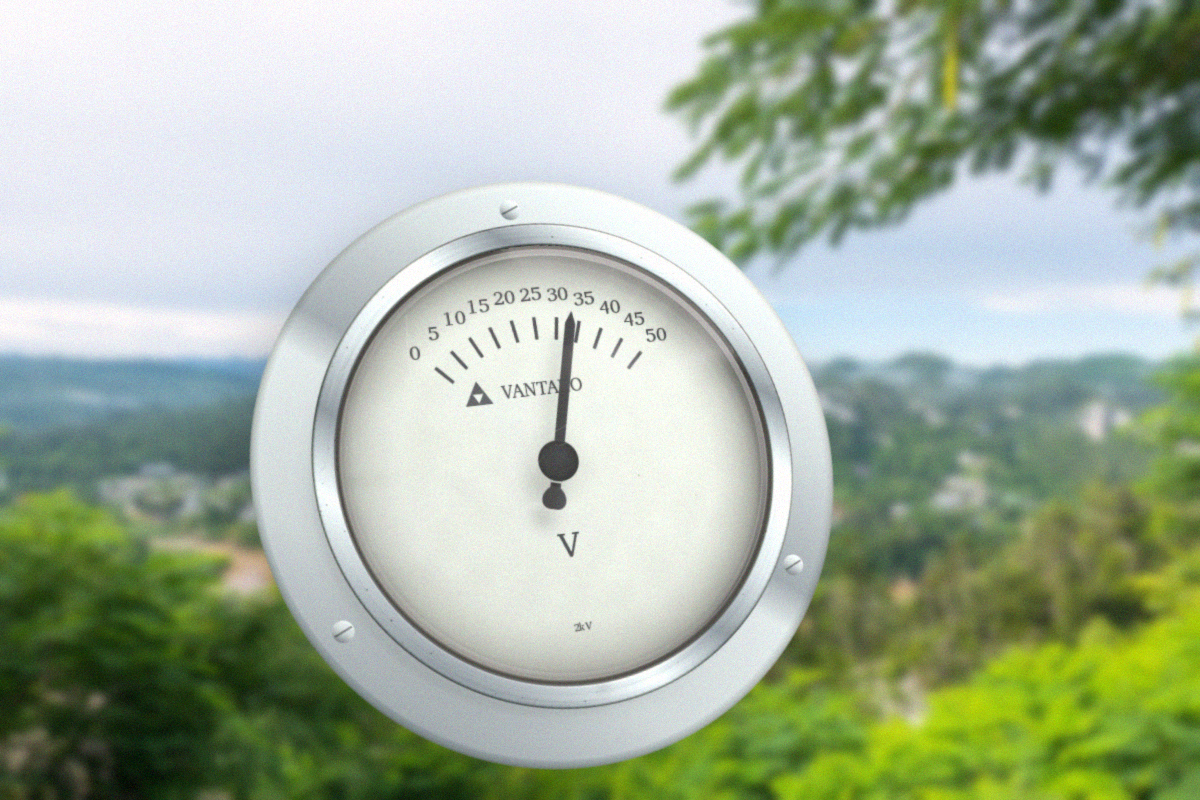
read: 32.5 V
